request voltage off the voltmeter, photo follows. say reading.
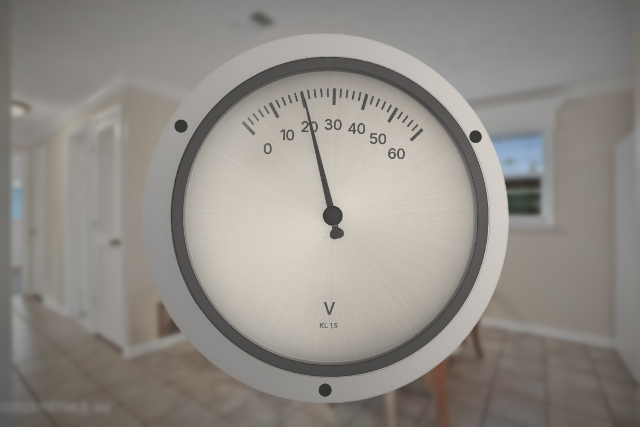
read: 20 V
